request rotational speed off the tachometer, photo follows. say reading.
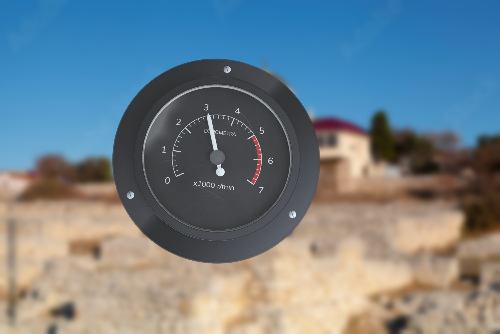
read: 3000 rpm
